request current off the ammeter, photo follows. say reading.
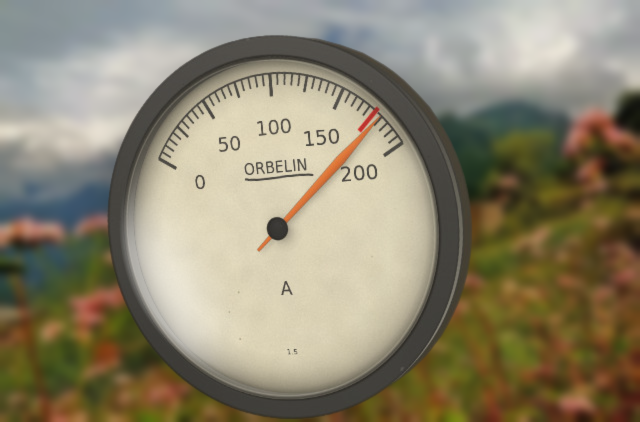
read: 180 A
